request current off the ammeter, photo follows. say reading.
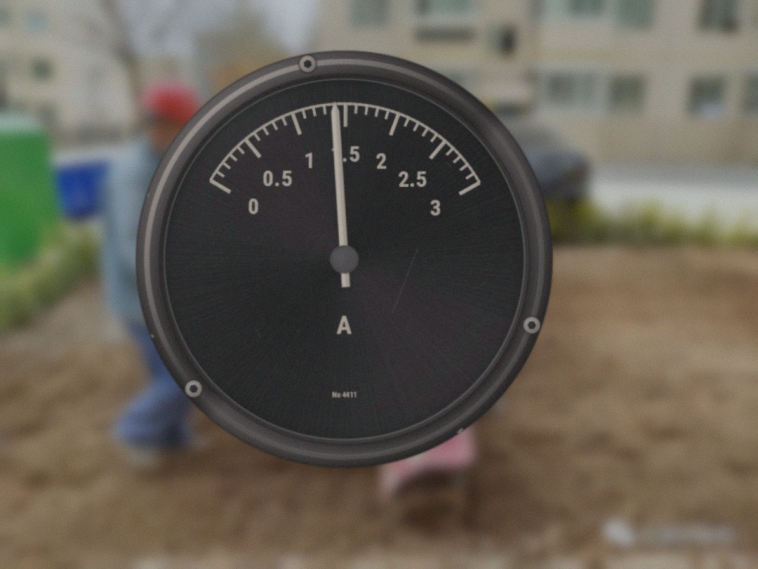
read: 1.4 A
